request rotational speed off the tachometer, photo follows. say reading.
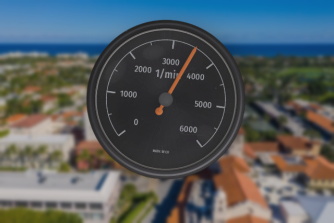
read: 3500 rpm
